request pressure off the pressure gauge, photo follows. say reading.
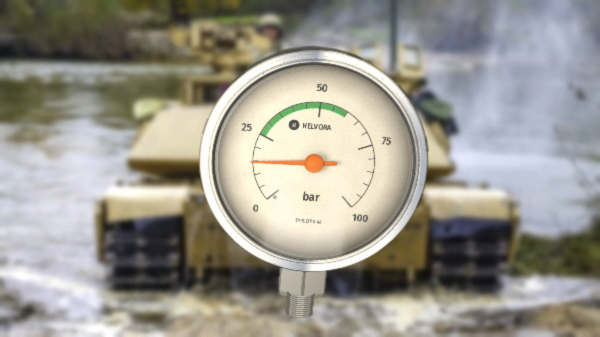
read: 15 bar
